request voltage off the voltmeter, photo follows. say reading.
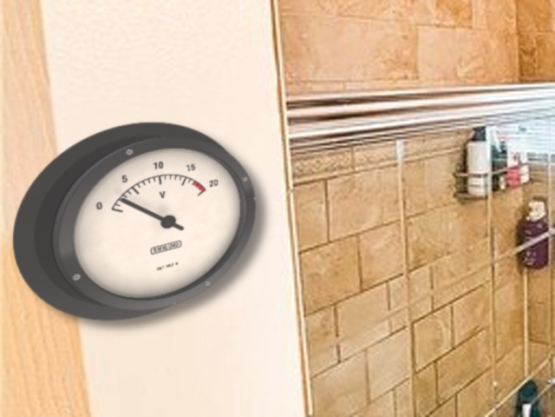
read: 2 V
